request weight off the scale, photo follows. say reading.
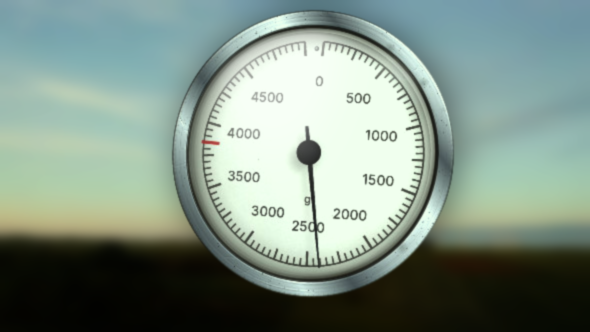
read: 2400 g
